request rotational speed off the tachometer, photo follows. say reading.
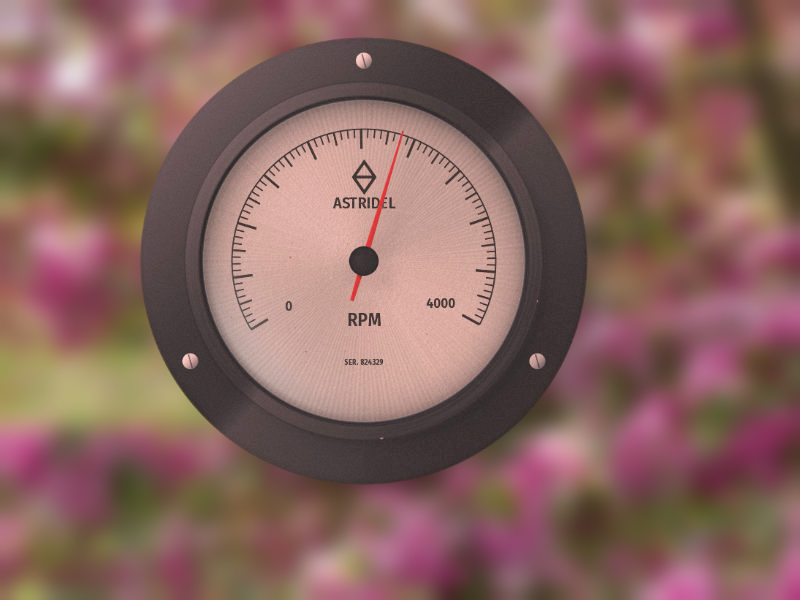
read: 2300 rpm
